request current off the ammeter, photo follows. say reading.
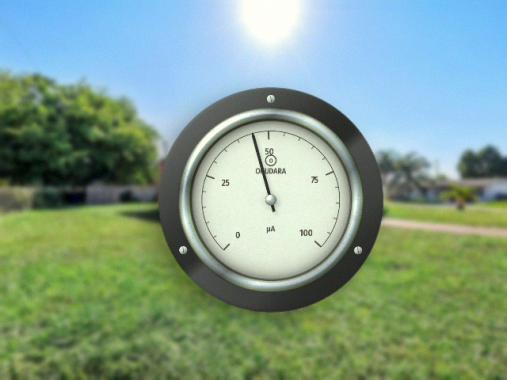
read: 45 µA
